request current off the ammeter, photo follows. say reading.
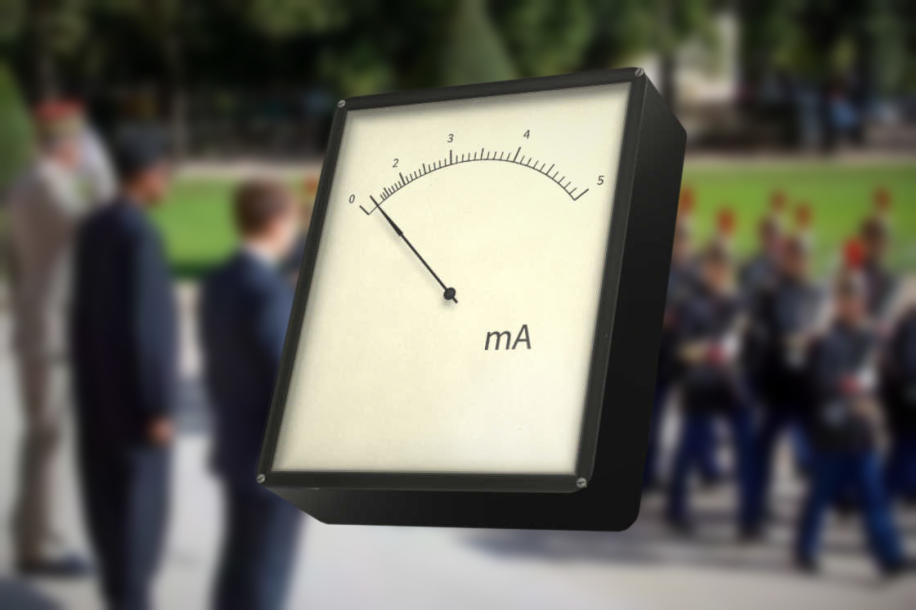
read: 1 mA
